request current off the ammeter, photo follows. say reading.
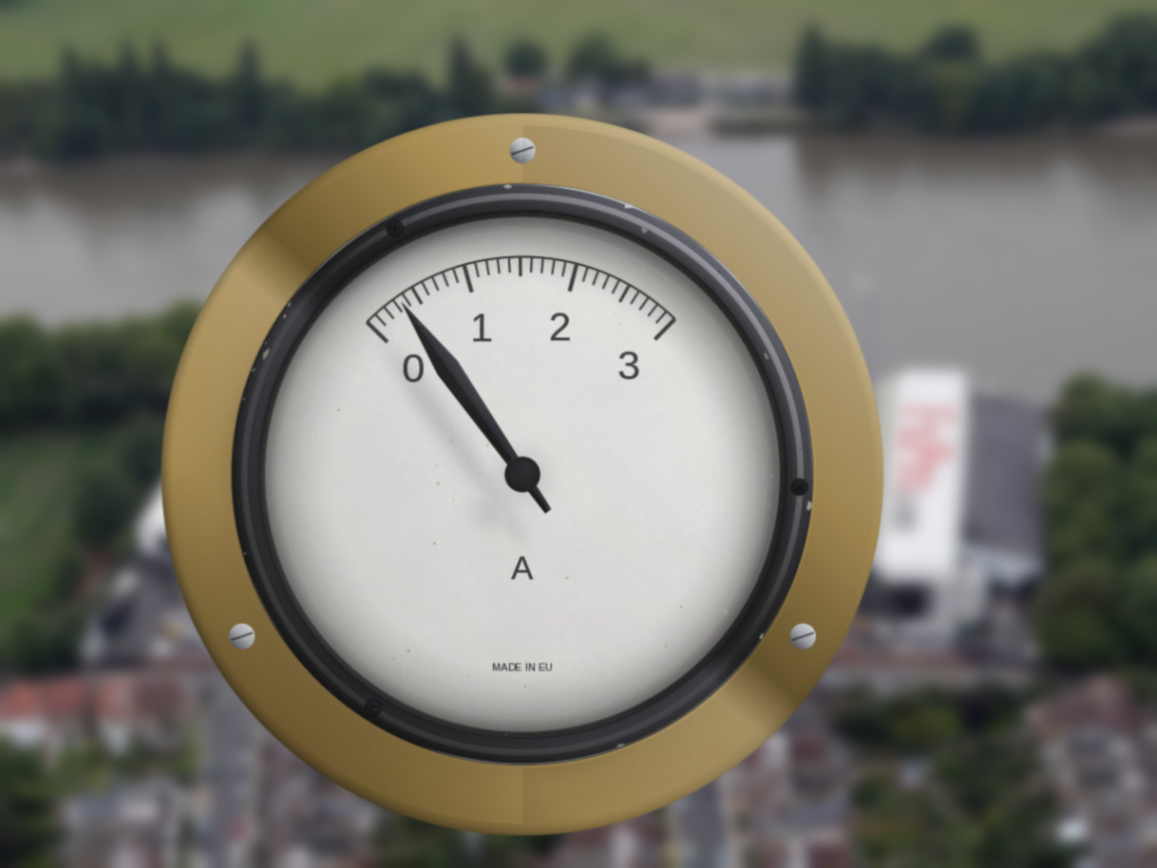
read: 0.35 A
